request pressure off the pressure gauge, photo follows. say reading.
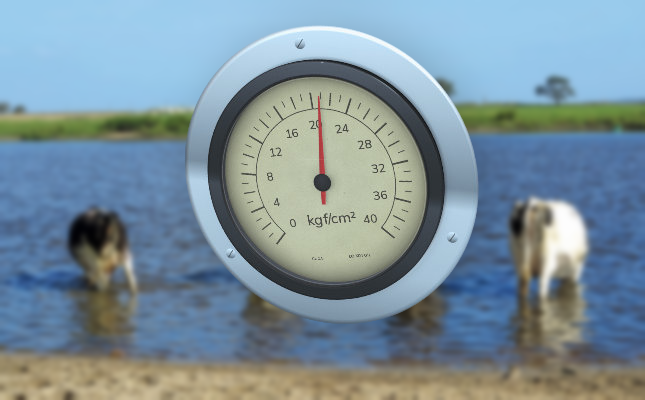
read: 21 kg/cm²
